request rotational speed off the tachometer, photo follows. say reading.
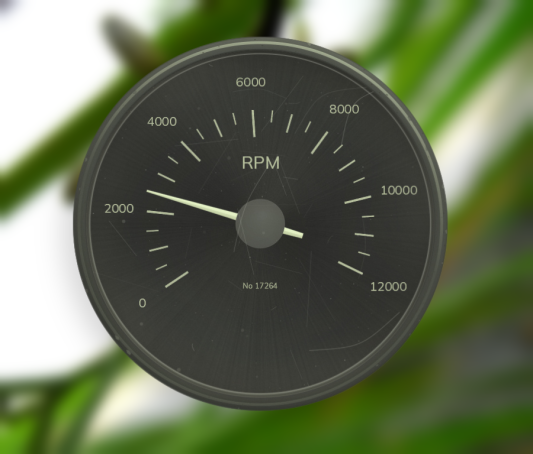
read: 2500 rpm
